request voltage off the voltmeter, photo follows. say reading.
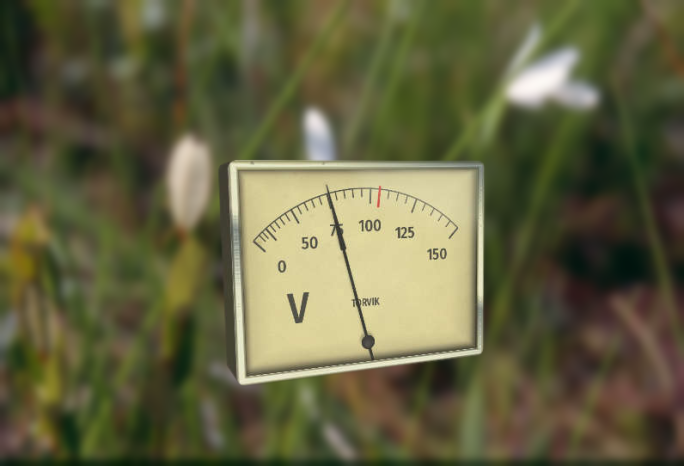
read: 75 V
